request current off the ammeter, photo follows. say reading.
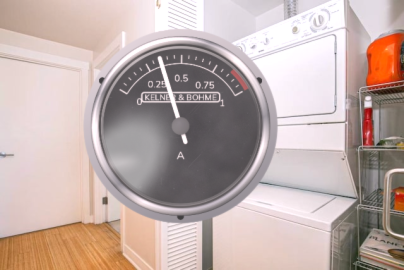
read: 0.35 A
